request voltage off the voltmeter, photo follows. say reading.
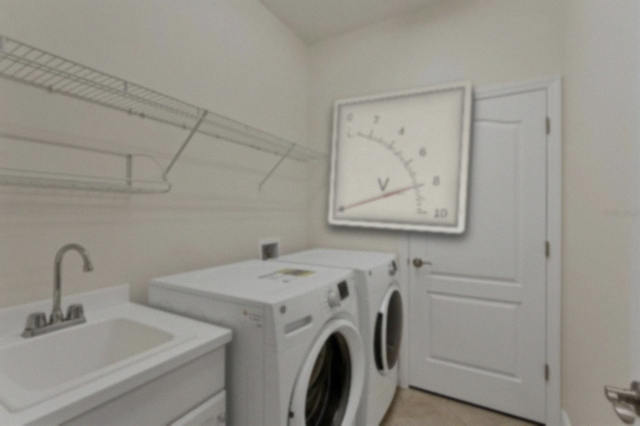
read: 8 V
